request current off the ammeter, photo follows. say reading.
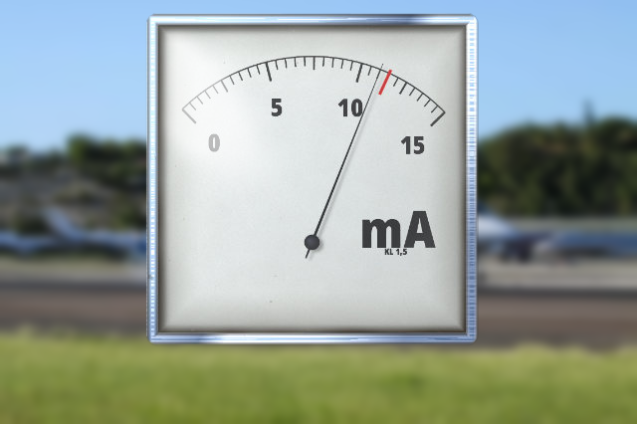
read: 11 mA
